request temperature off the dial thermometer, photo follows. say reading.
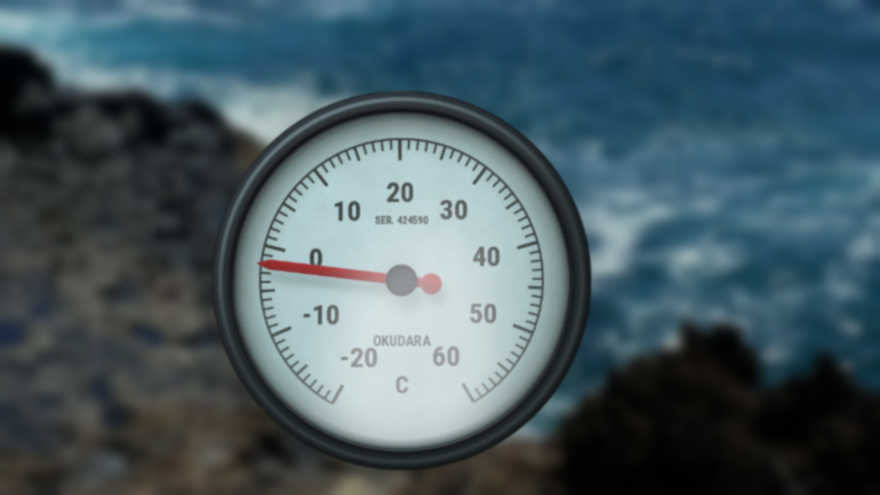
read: -2 °C
